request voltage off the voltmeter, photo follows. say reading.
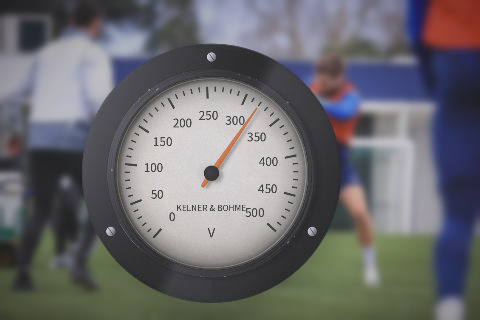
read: 320 V
